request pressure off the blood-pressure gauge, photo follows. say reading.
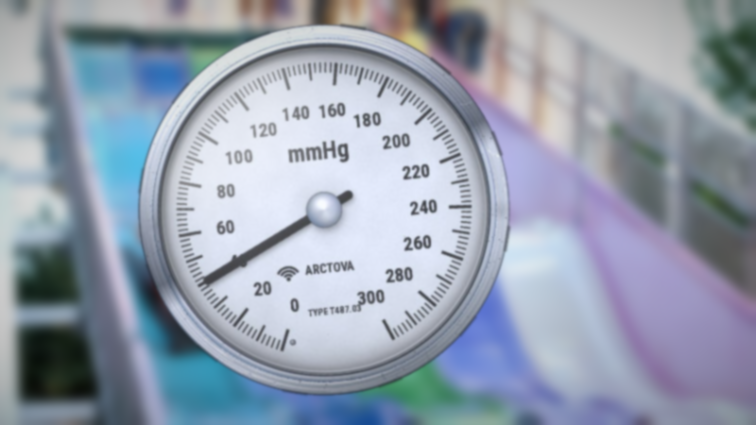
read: 40 mmHg
